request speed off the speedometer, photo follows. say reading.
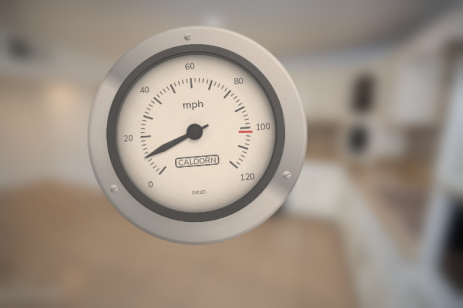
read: 10 mph
